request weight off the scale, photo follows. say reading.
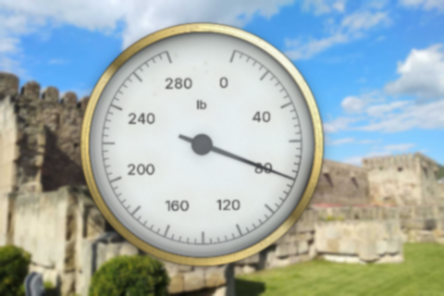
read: 80 lb
